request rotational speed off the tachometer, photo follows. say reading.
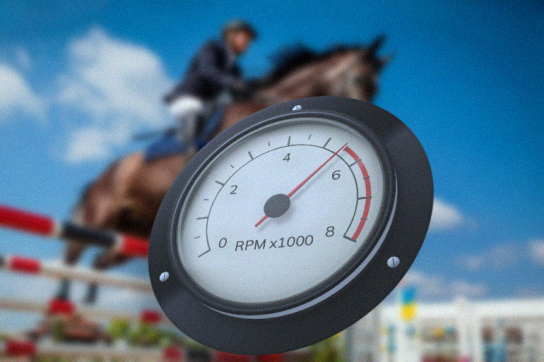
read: 5500 rpm
